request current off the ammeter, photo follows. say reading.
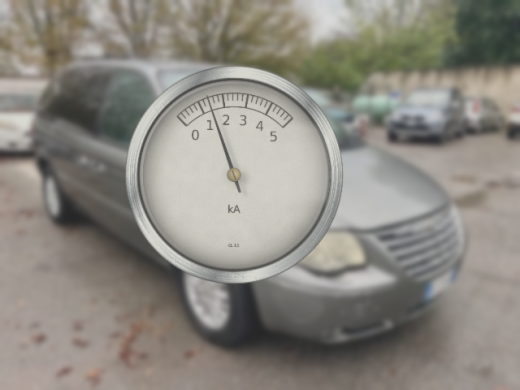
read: 1.4 kA
